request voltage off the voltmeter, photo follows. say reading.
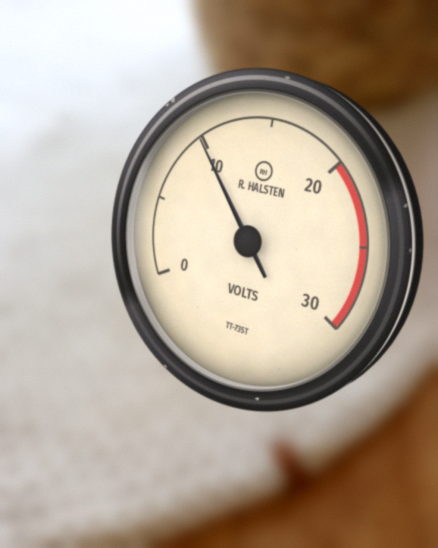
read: 10 V
